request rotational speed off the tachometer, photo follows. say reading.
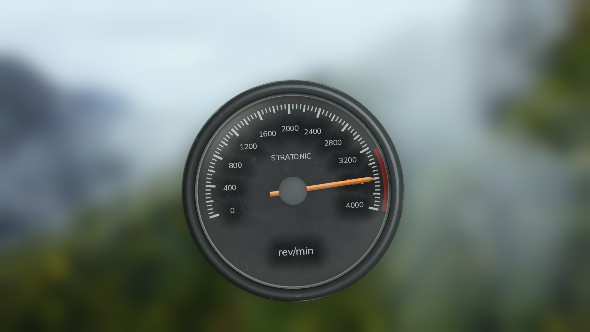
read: 3600 rpm
